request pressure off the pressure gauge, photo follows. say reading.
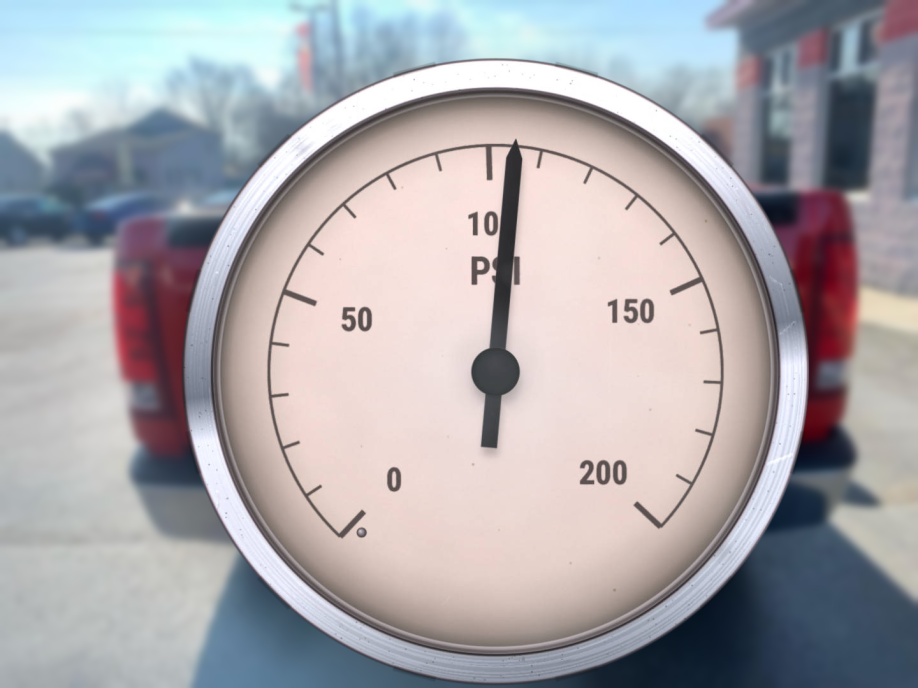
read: 105 psi
